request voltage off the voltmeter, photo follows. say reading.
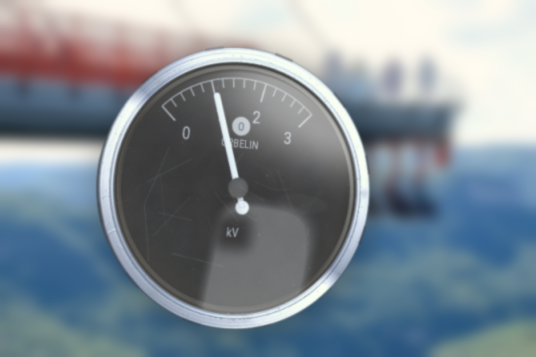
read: 1 kV
